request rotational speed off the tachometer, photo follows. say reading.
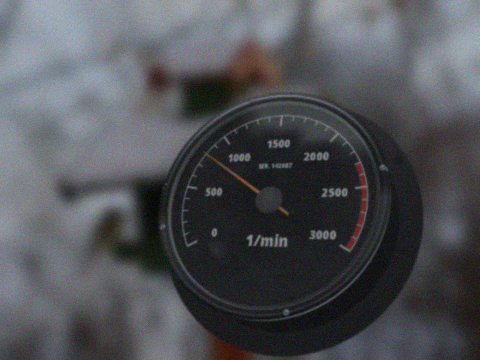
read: 800 rpm
